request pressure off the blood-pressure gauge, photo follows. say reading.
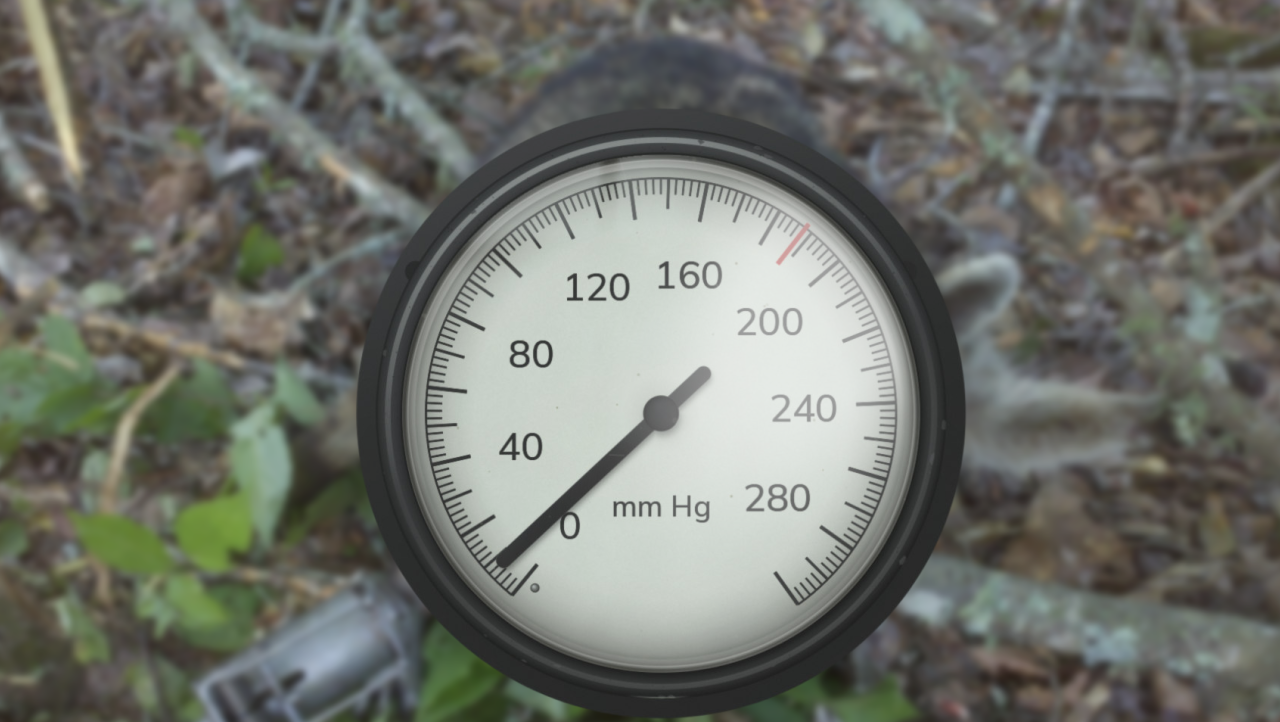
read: 8 mmHg
